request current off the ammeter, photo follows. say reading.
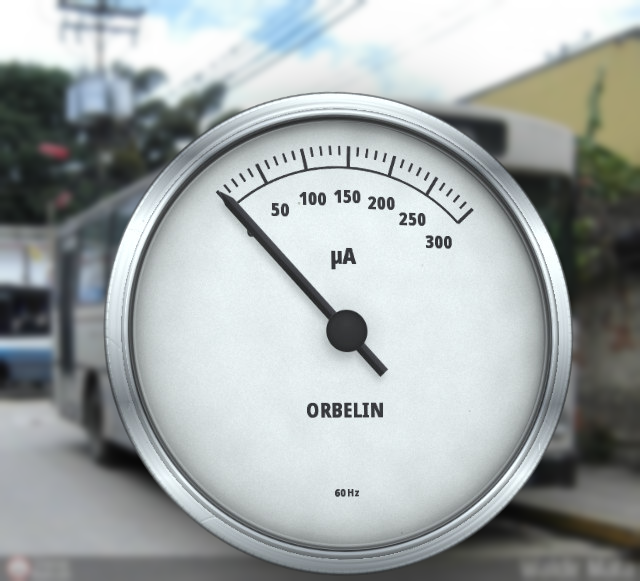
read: 0 µA
